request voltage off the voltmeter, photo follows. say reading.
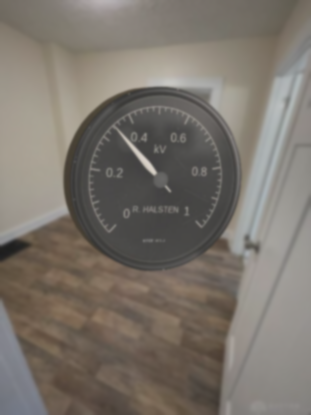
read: 0.34 kV
